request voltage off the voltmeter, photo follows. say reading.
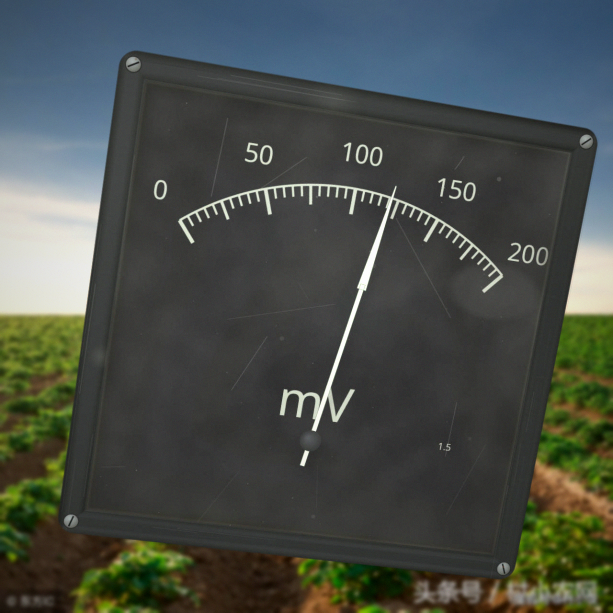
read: 120 mV
